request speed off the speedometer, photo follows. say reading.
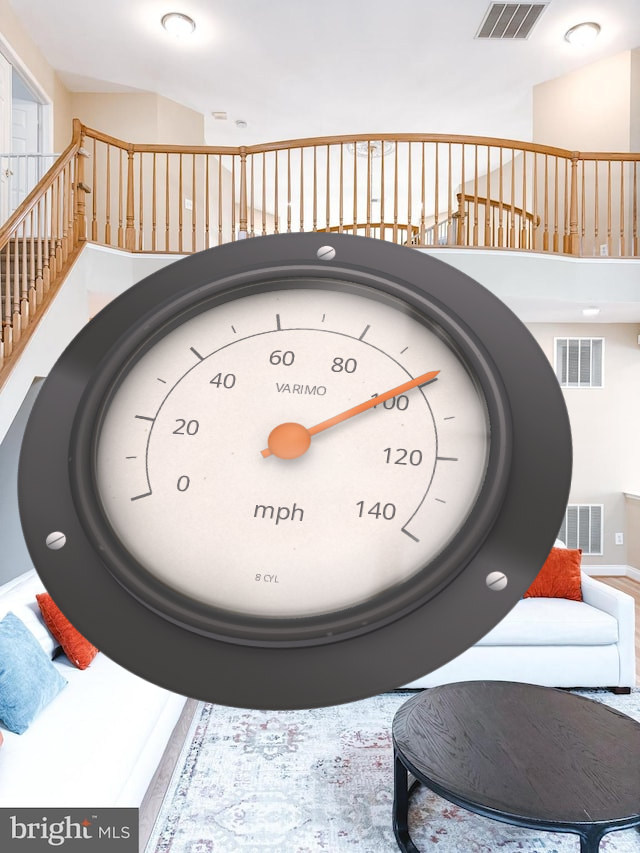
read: 100 mph
